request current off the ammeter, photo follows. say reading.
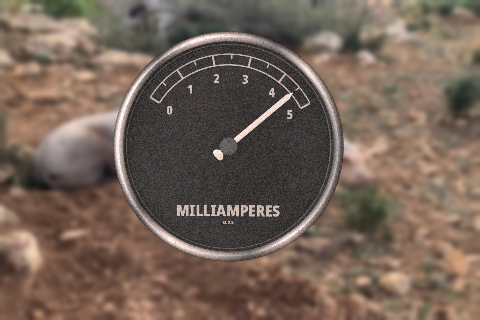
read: 4.5 mA
